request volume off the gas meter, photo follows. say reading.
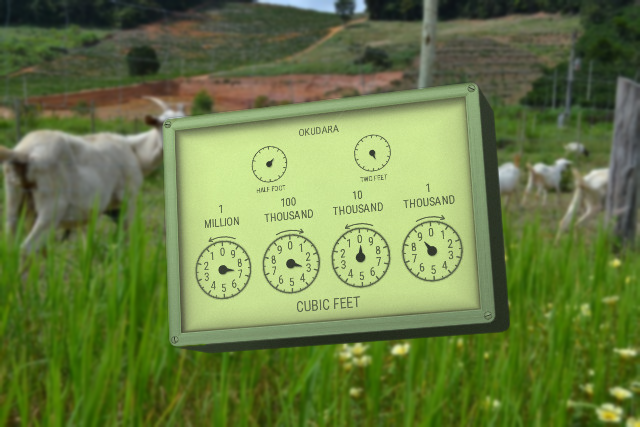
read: 729900 ft³
